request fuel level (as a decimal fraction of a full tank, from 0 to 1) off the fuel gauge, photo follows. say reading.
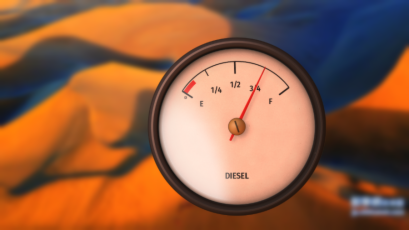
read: 0.75
